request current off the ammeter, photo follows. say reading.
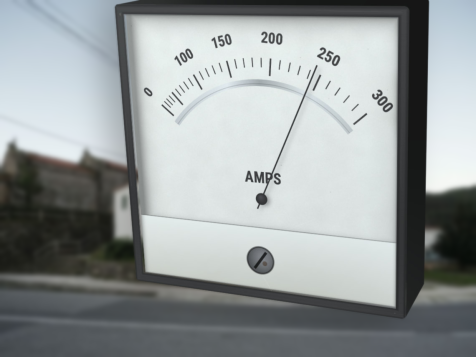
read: 245 A
